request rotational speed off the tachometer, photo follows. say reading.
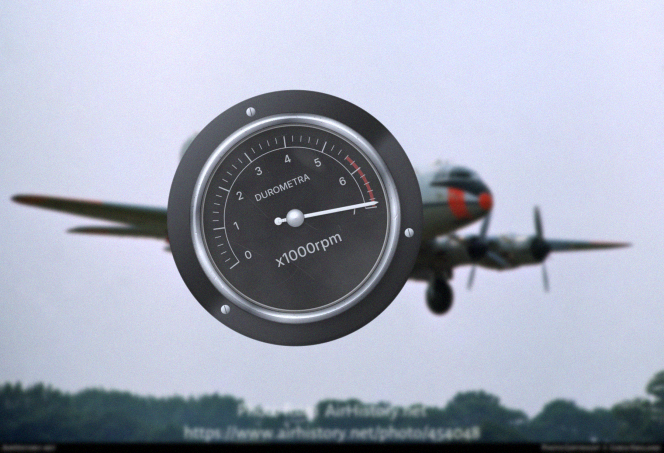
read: 6900 rpm
